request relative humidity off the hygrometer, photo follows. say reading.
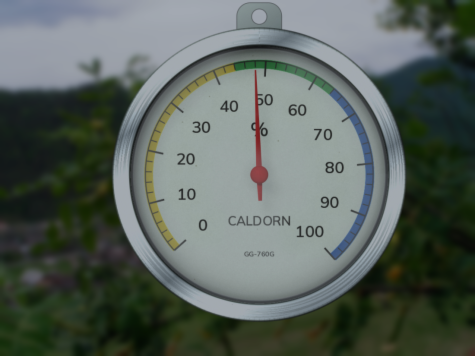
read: 48 %
